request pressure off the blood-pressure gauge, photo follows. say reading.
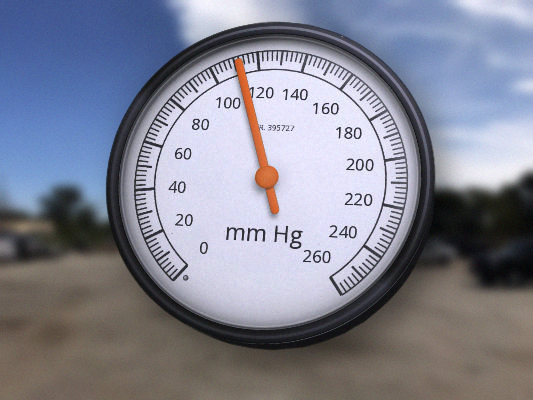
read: 112 mmHg
